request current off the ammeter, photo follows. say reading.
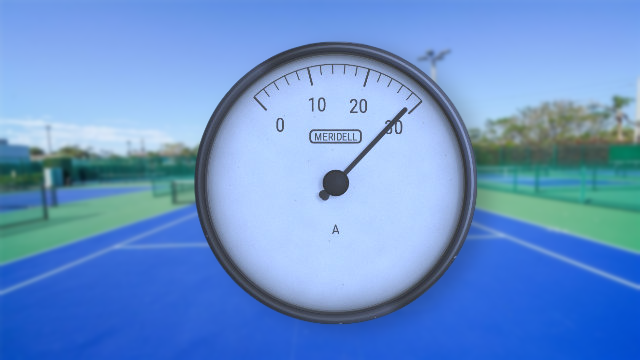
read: 29 A
